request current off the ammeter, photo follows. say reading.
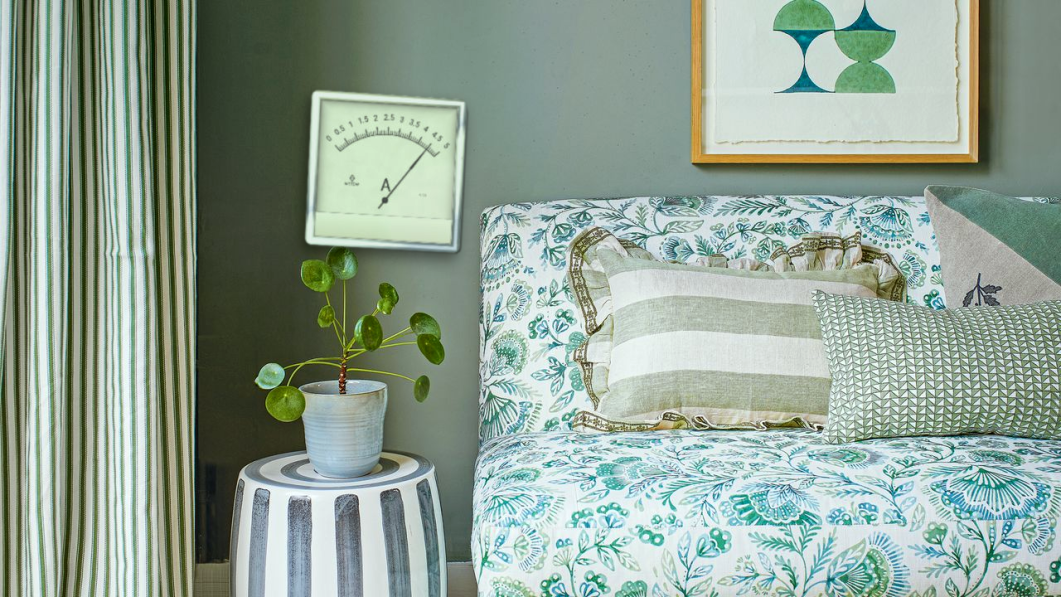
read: 4.5 A
